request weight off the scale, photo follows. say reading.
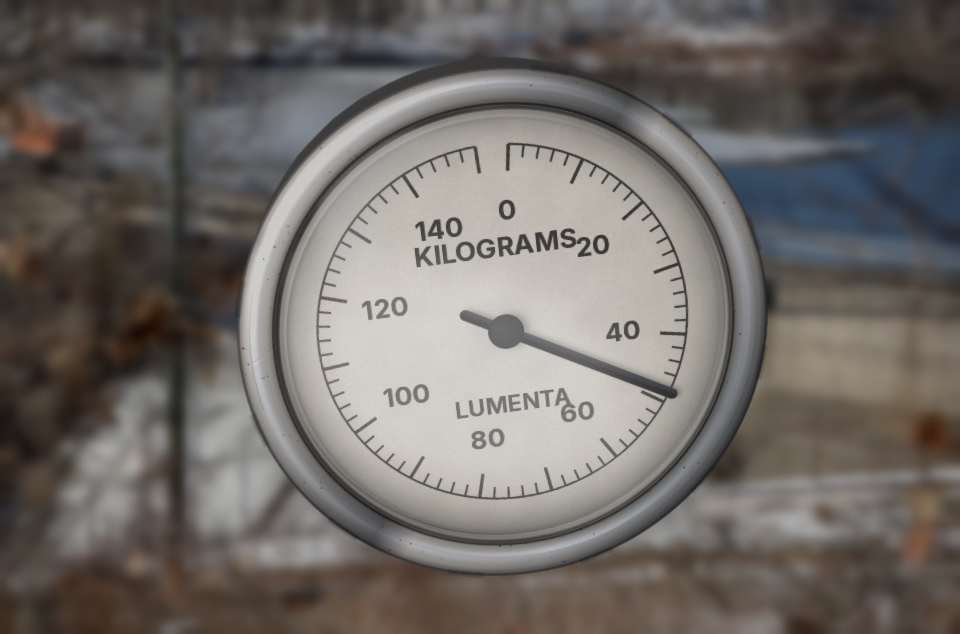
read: 48 kg
